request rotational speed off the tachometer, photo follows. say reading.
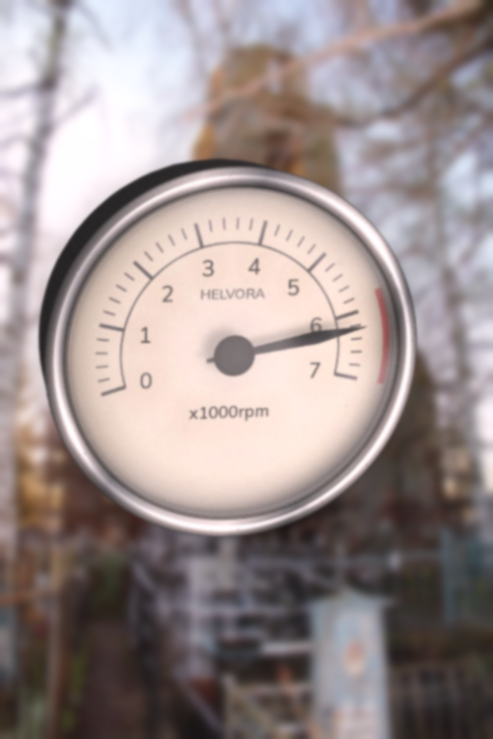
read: 6200 rpm
